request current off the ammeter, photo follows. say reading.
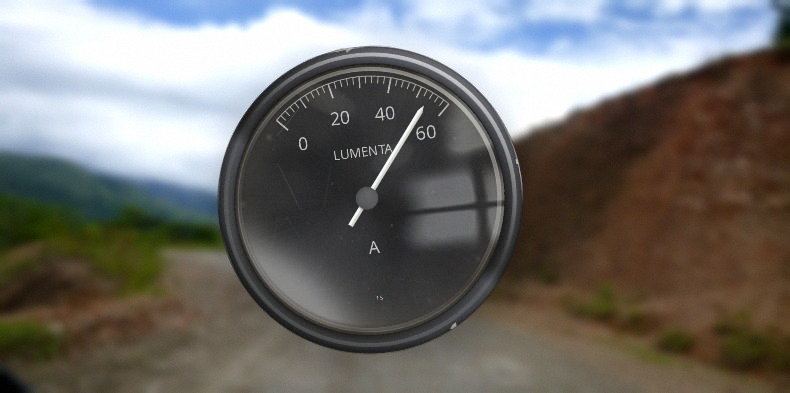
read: 54 A
